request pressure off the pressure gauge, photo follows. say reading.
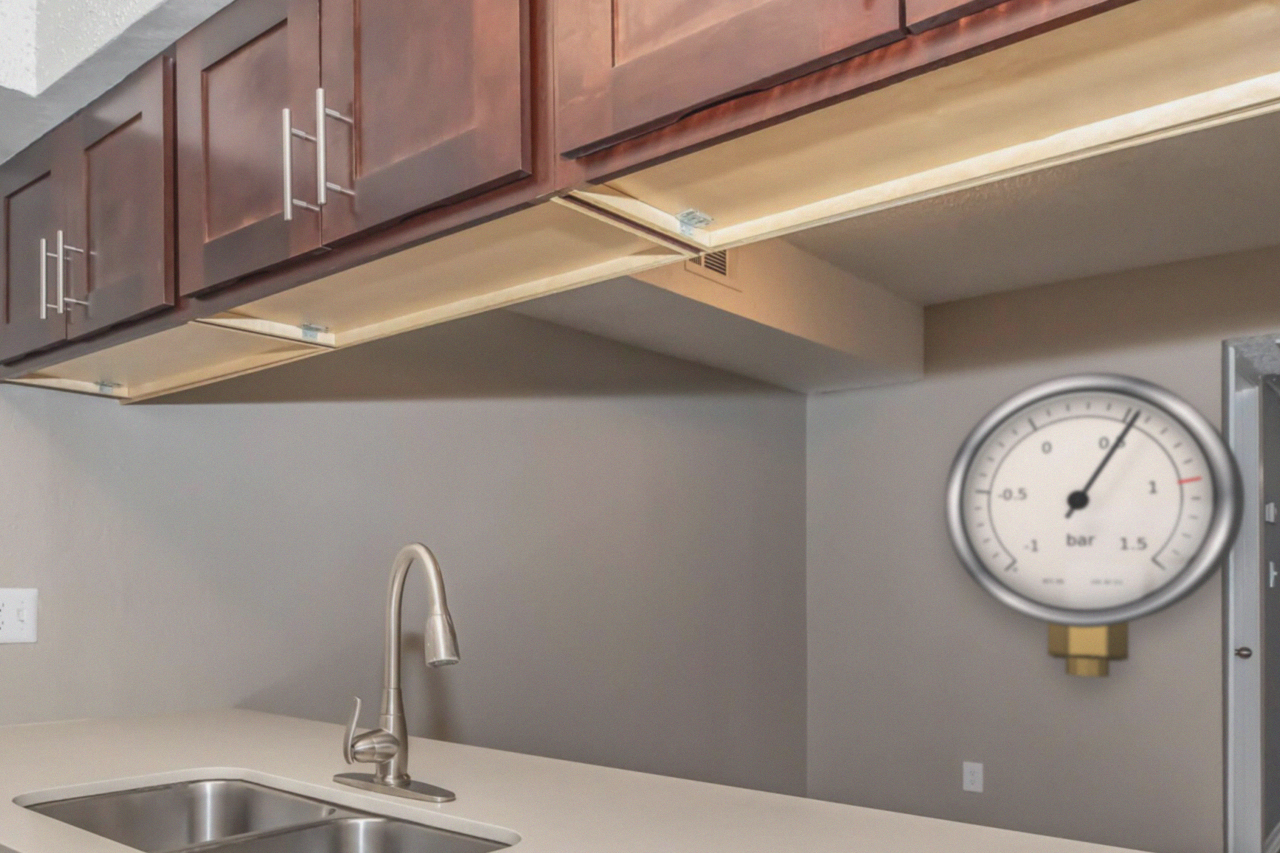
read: 0.55 bar
